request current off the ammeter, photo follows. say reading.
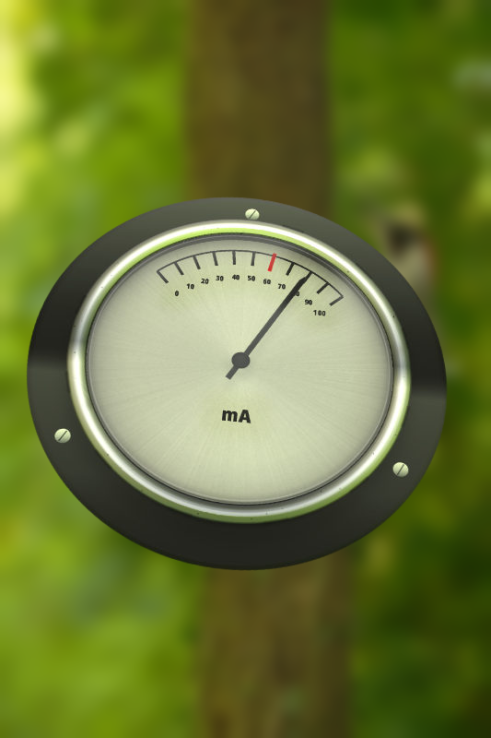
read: 80 mA
